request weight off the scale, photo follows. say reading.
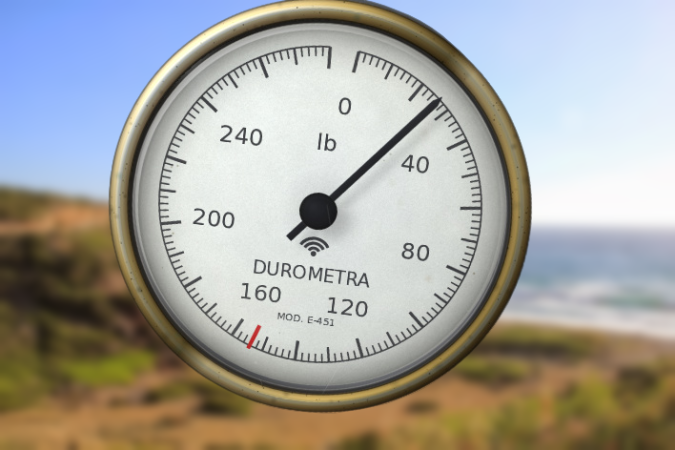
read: 26 lb
